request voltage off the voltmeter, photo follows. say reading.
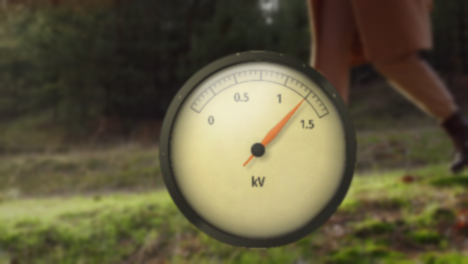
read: 1.25 kV
